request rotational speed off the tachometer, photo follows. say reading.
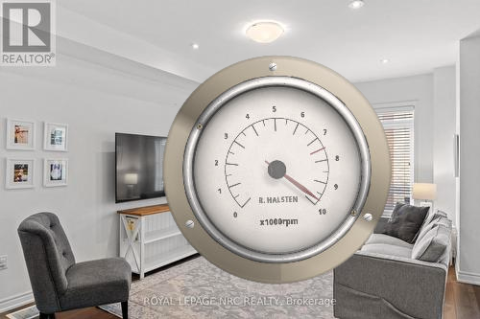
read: 9750 rpm
